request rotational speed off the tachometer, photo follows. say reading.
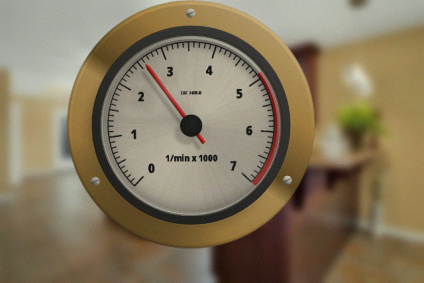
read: 2600 rpm
